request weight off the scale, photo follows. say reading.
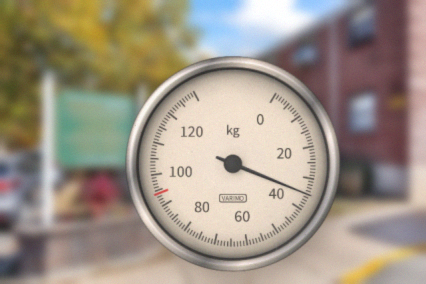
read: 35 kg
